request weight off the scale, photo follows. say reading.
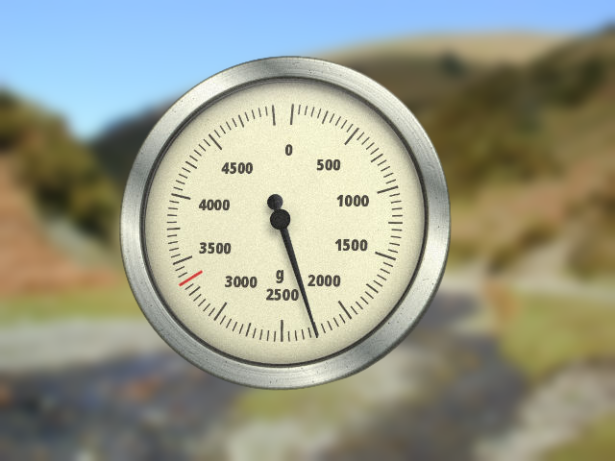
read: 2250 g
